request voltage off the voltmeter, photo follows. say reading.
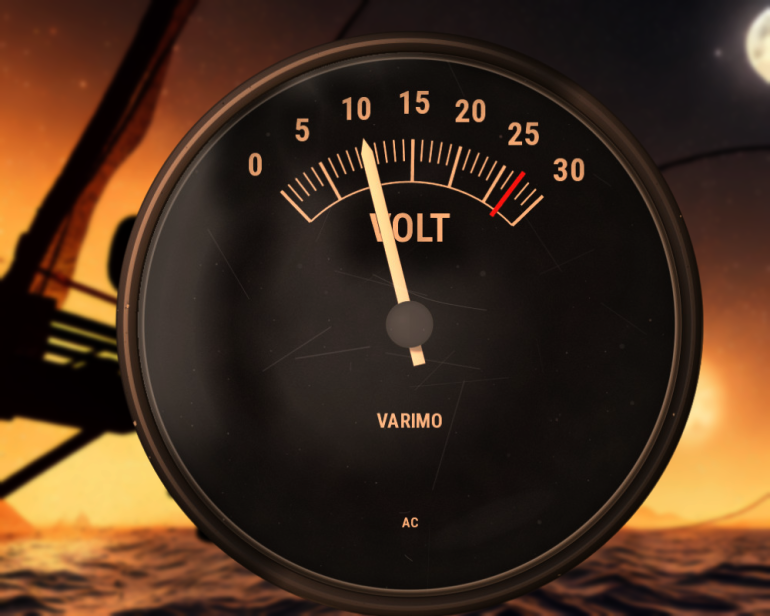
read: 10 V
